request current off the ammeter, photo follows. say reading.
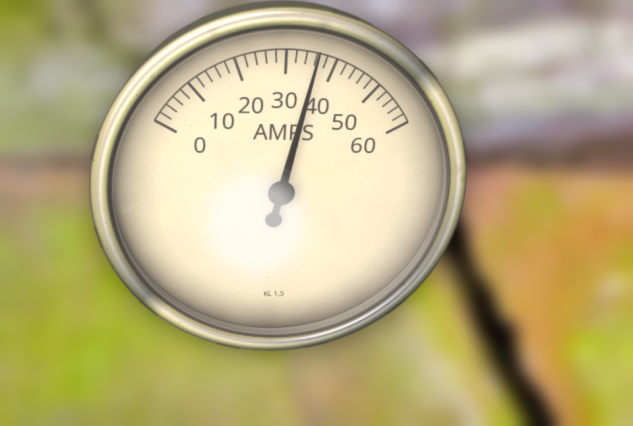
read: 36 A
